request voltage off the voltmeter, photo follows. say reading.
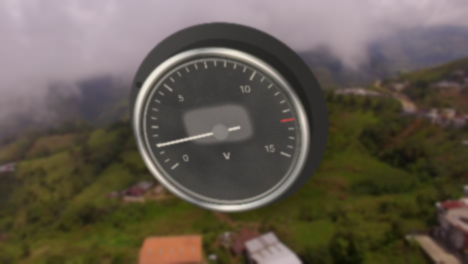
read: 1.5 V
